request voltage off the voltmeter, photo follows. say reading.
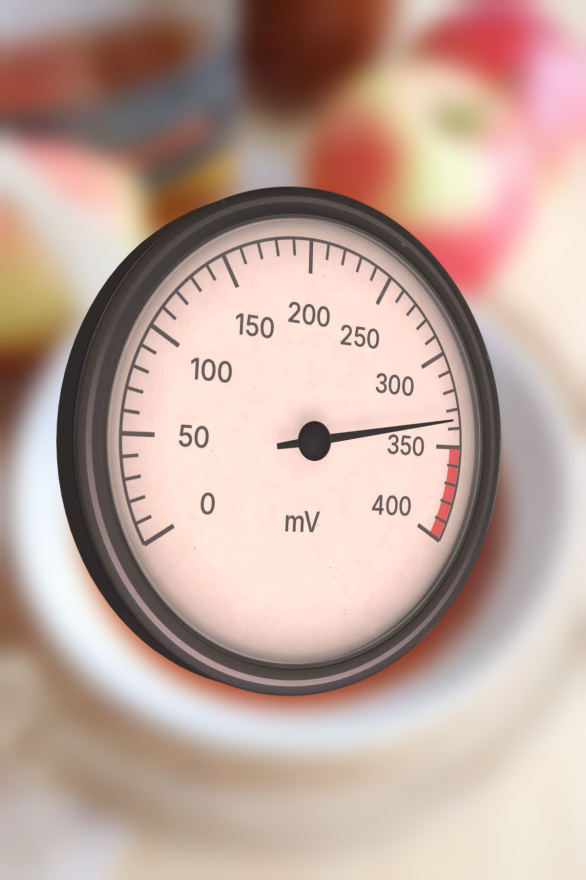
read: 335 mV
